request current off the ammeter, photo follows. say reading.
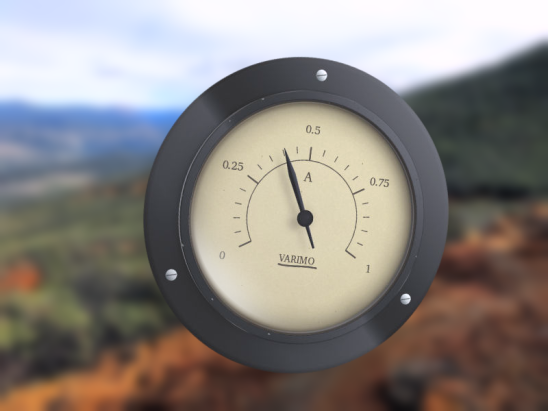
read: 0.4 A
